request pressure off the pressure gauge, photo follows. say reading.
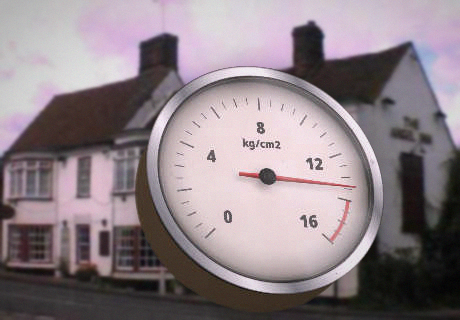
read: 13.5 kg/cm²
